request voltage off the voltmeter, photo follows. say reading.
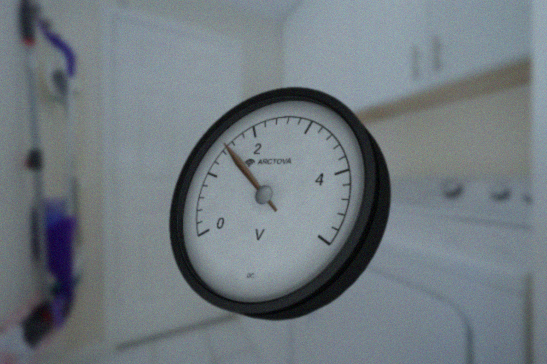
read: 1.5 V
